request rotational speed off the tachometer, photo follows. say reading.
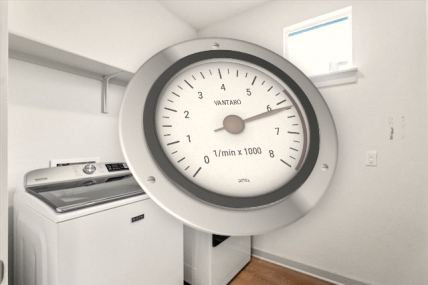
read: 6250 rpm
